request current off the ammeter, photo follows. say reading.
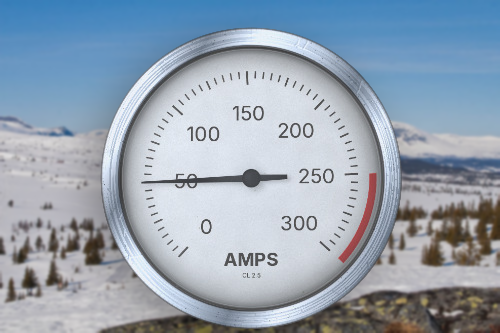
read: 50 A
